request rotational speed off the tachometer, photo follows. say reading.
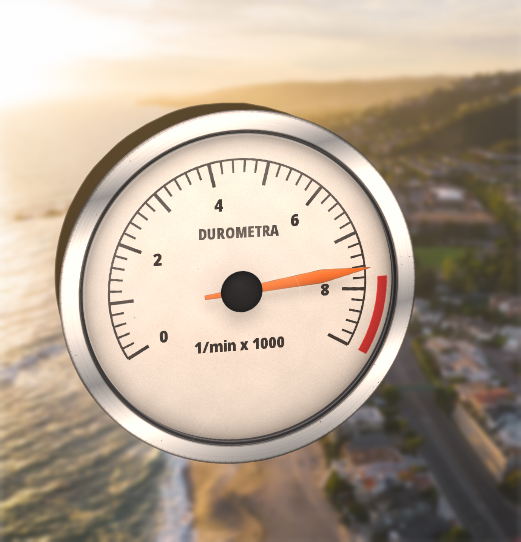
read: 7600 rpm
